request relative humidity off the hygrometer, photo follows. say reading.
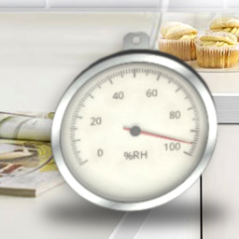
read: 95 %
